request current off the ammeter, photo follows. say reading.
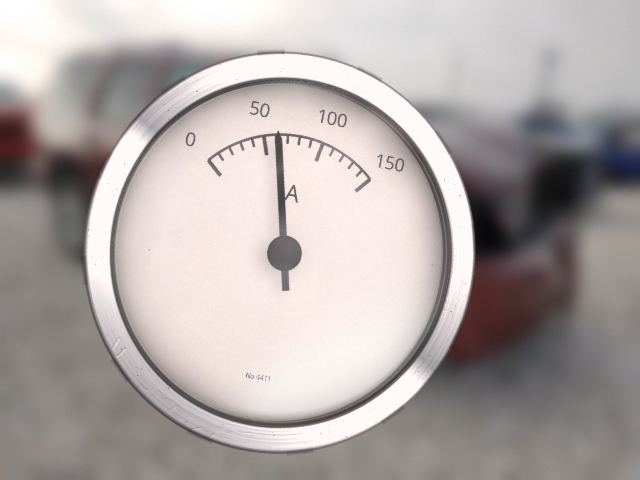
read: 60 A
